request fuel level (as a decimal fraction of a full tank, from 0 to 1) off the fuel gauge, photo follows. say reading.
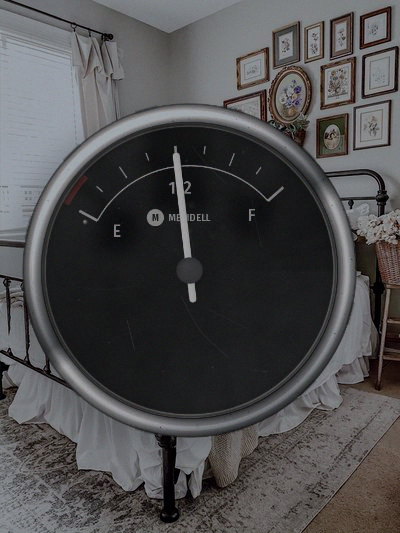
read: 0.5
